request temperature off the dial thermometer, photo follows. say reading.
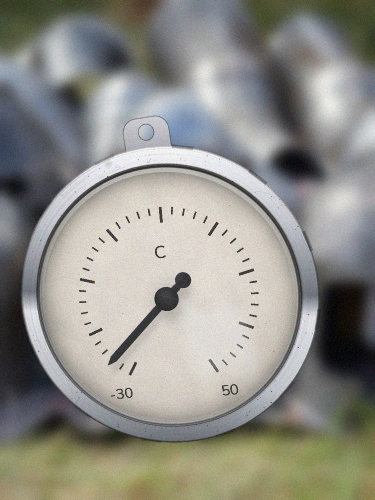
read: -26 °C
